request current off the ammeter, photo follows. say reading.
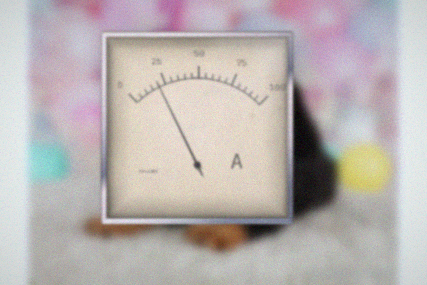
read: 20 A
